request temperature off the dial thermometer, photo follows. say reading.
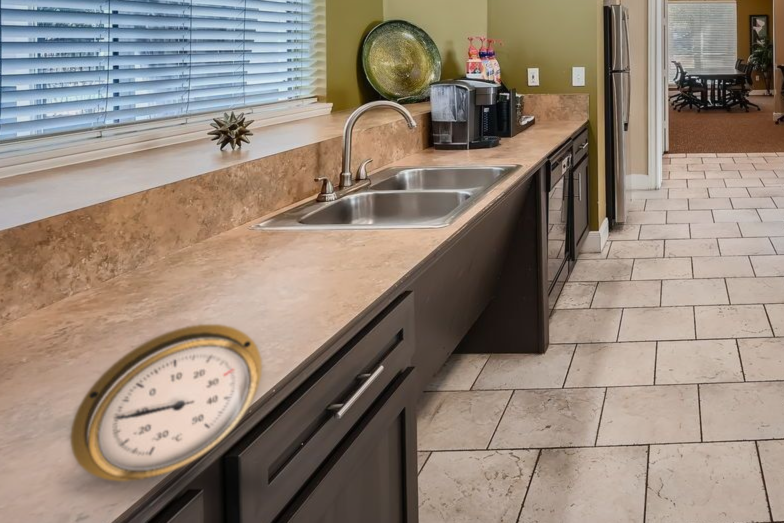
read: -10 °C
